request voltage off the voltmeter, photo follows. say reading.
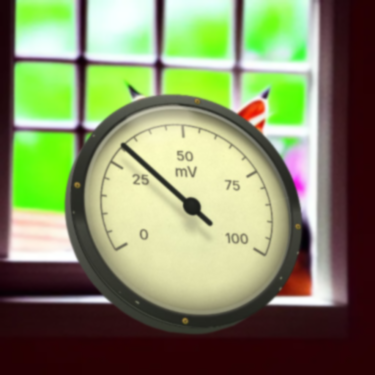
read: 30 mV
